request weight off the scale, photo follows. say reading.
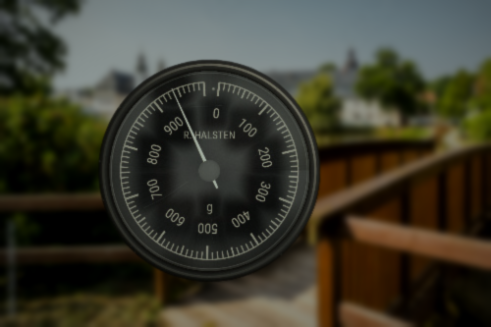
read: 940 g
